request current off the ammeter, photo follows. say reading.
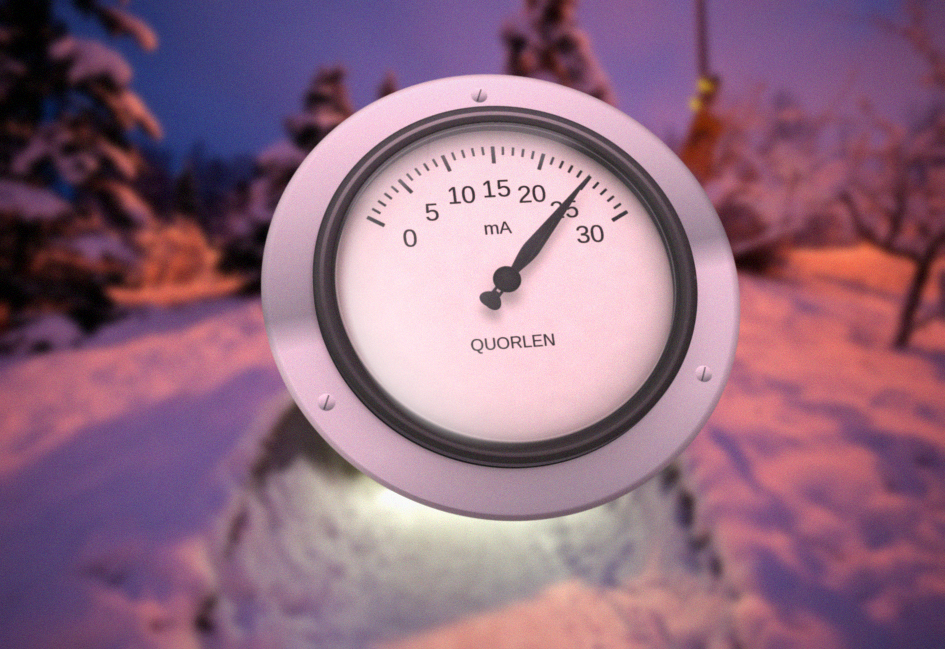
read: 25 mA
